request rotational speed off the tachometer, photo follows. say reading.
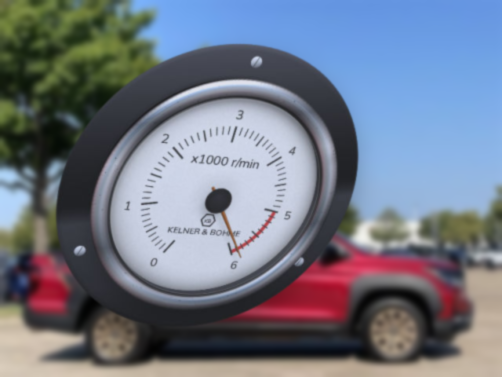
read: 5900 rpm
